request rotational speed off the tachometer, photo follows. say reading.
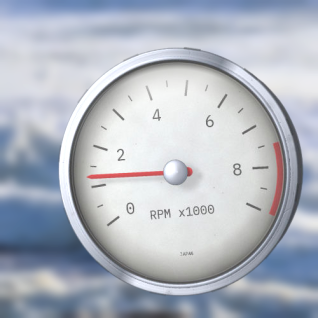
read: 1250 rpm
